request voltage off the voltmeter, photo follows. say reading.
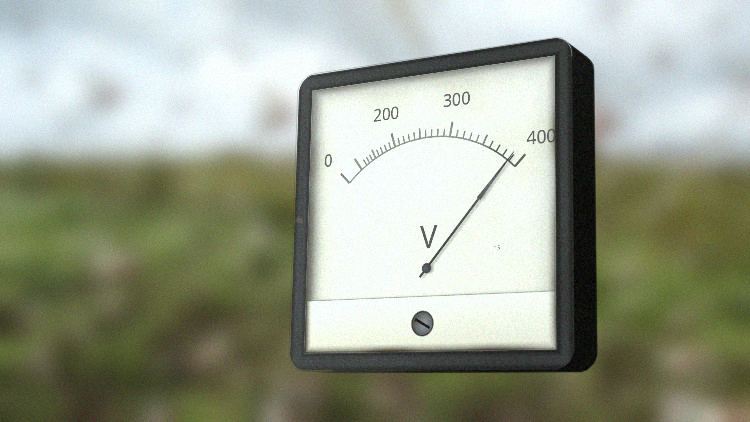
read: 390 V
